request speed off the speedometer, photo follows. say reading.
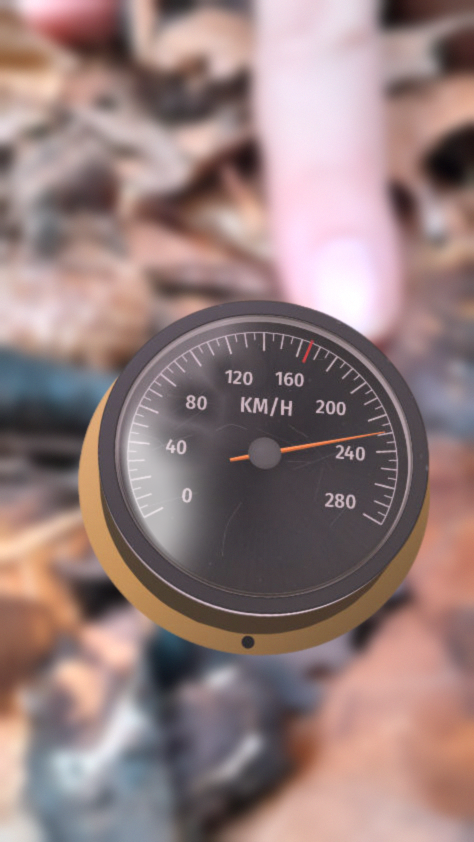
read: 230 km/h
